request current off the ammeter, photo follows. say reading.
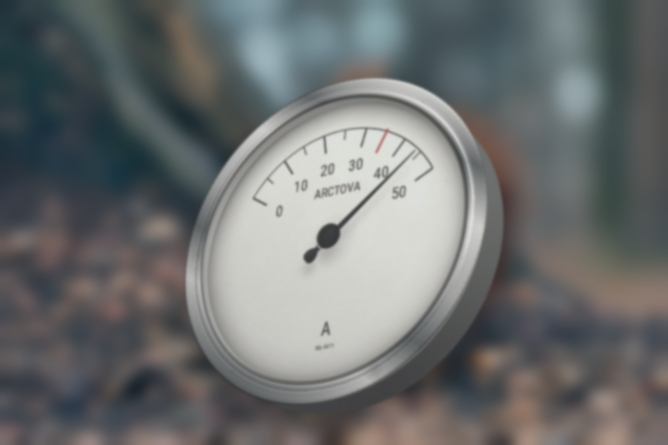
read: 45 A
